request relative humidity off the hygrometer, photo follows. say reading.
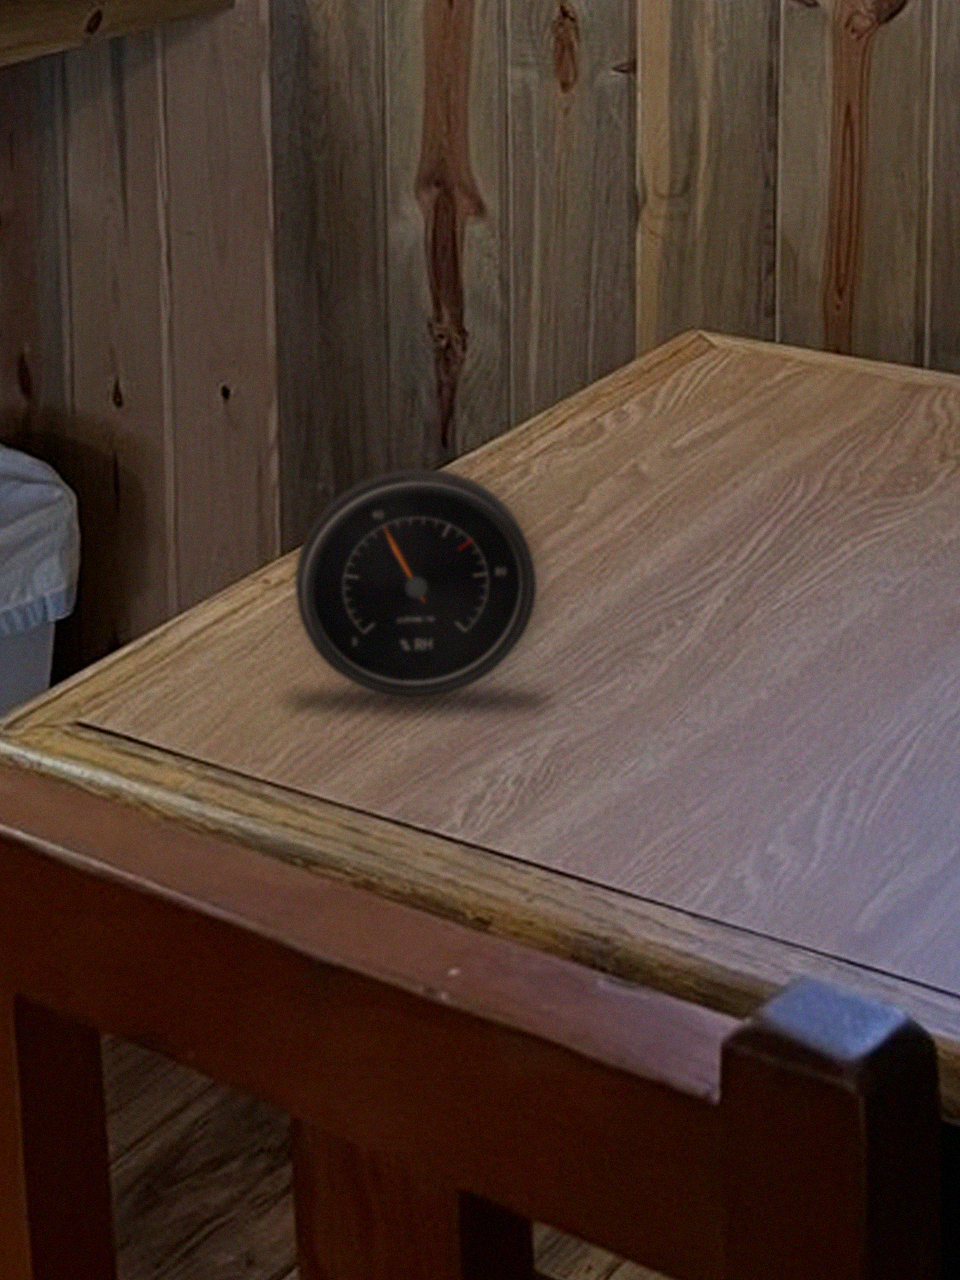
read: 40 %
